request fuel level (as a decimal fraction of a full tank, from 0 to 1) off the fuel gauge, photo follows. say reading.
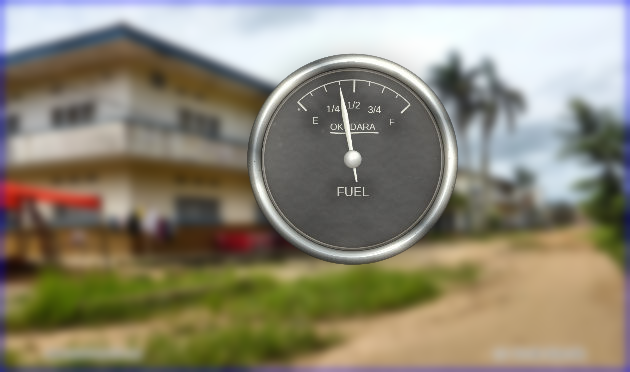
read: 0.375
